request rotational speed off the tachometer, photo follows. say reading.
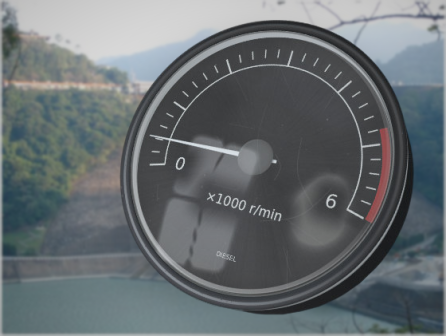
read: 400 rpm
